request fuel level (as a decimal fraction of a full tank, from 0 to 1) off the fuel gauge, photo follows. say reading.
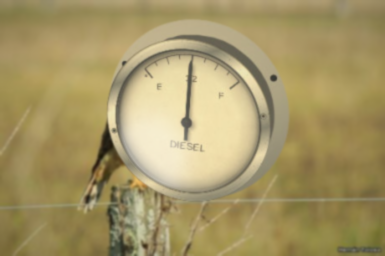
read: 0.5
